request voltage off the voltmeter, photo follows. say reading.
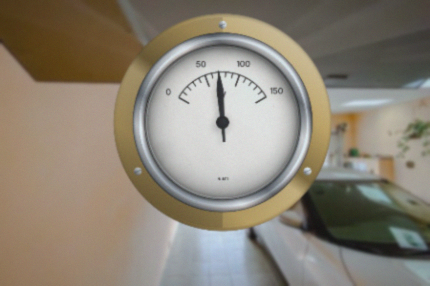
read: 70 V
